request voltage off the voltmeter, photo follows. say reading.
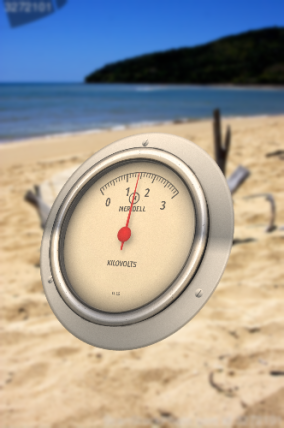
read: 1.5 kV
